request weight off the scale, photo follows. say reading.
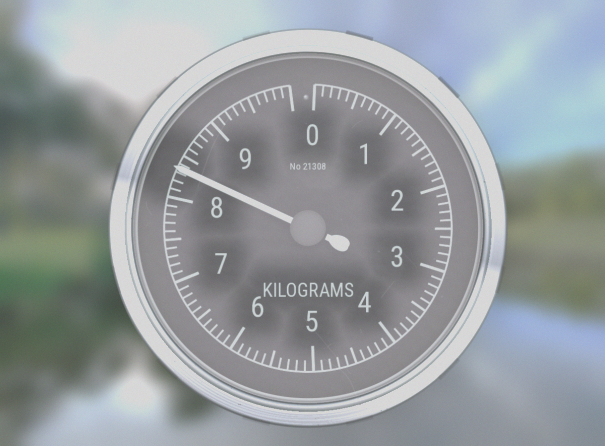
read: 8.35 kg
